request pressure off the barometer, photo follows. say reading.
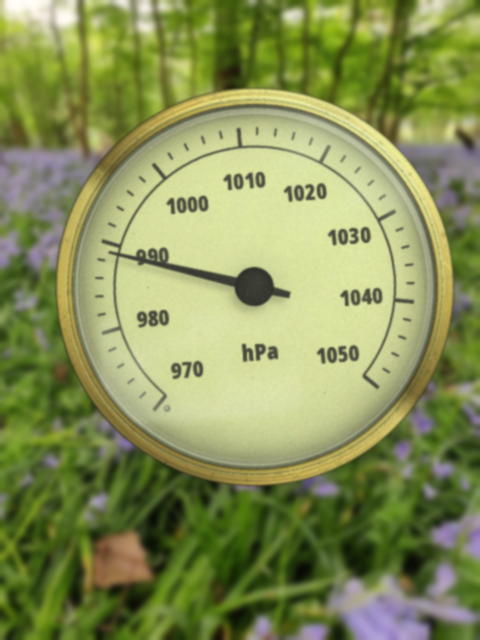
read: 989 hPa
